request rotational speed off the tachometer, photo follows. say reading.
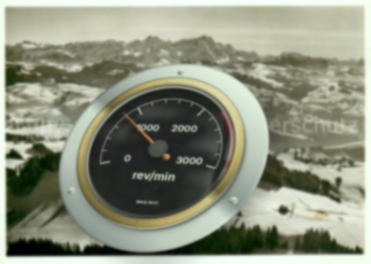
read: 800 rpm
